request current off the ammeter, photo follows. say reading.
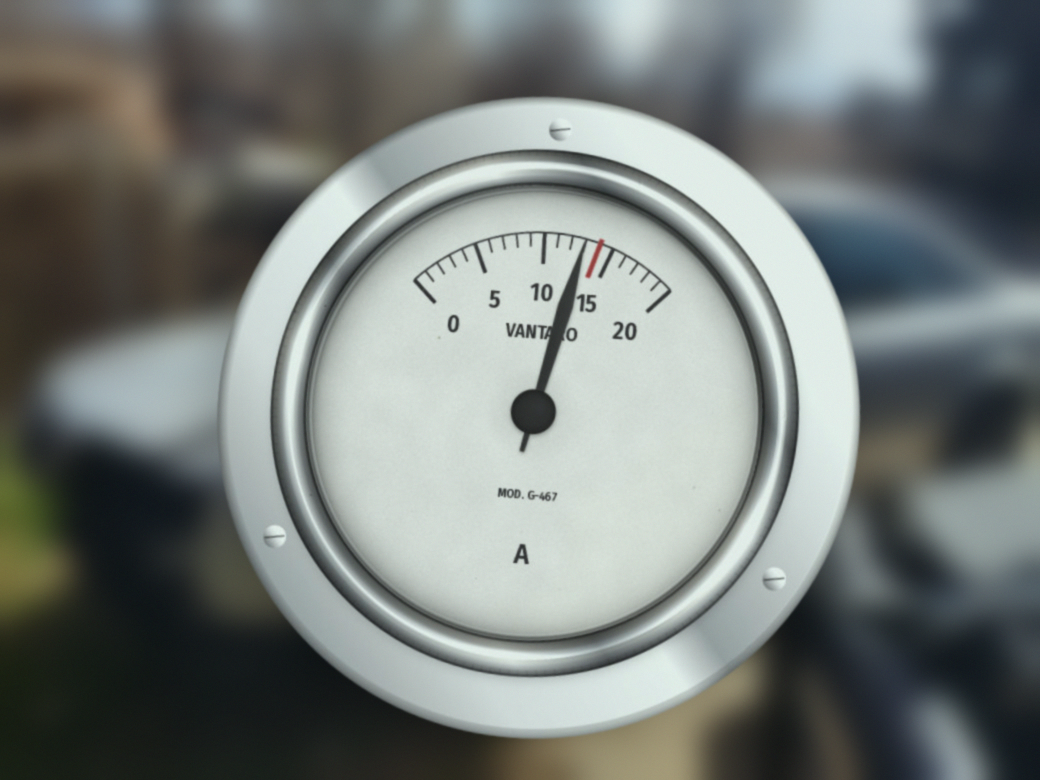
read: 13 A
